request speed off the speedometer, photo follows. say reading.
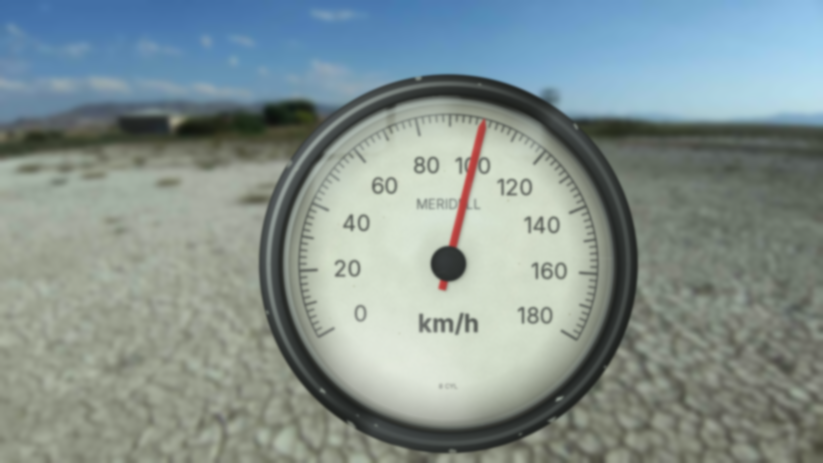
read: 100 km/h
